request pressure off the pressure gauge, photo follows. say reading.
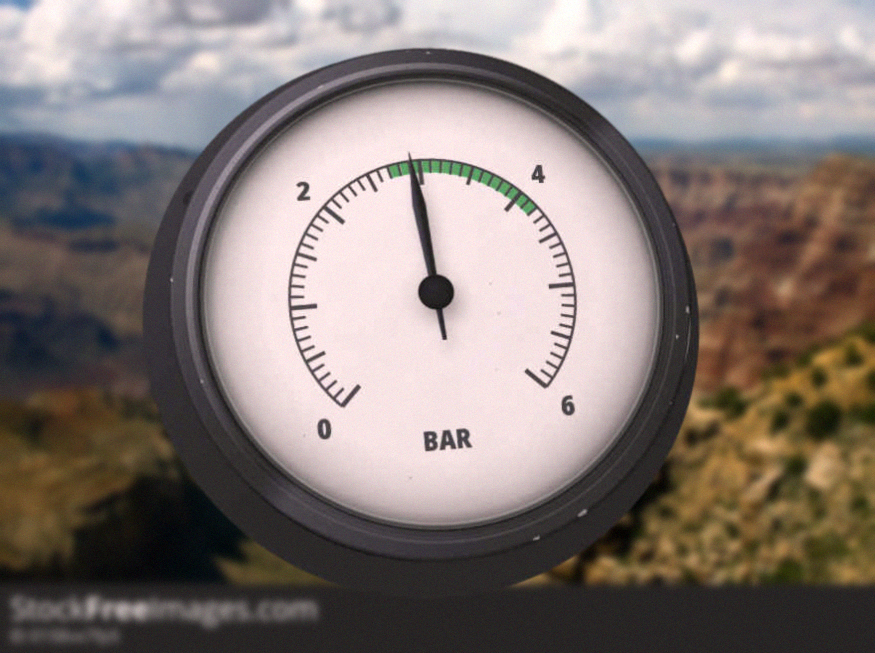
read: 2.9 bar
